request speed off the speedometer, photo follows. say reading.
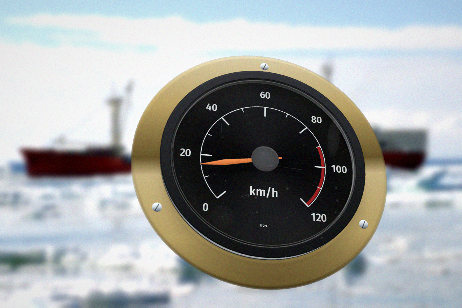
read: 15 km/h
